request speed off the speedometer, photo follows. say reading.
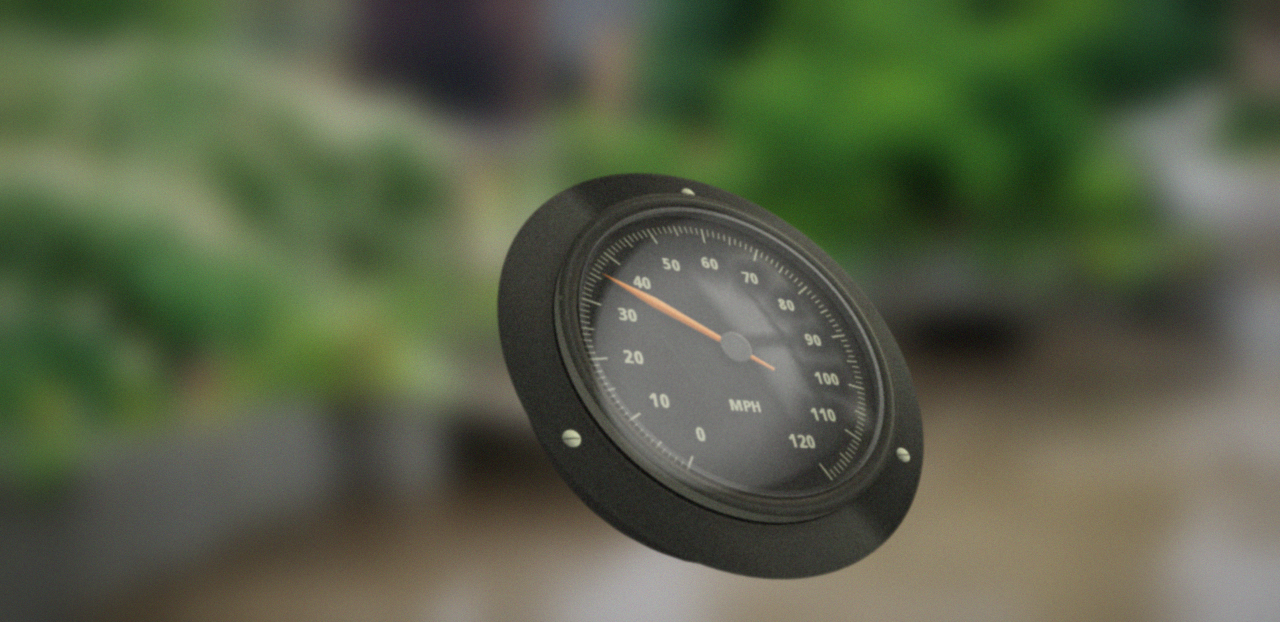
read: 35 mph
